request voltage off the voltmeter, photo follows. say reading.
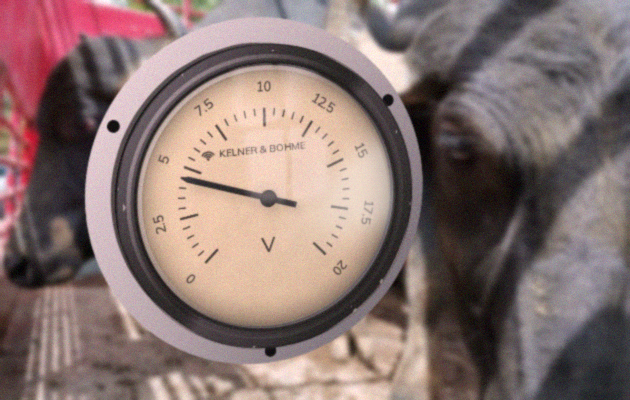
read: 4.5 V
